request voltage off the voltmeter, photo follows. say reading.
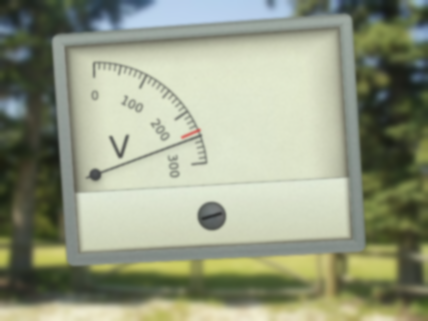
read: 250 V
